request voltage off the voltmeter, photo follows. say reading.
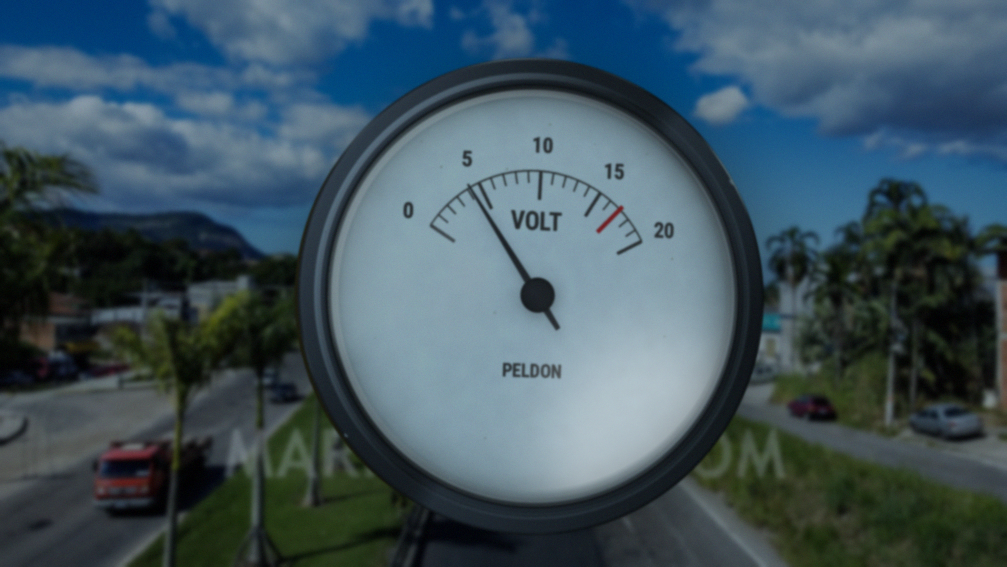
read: 4 V
